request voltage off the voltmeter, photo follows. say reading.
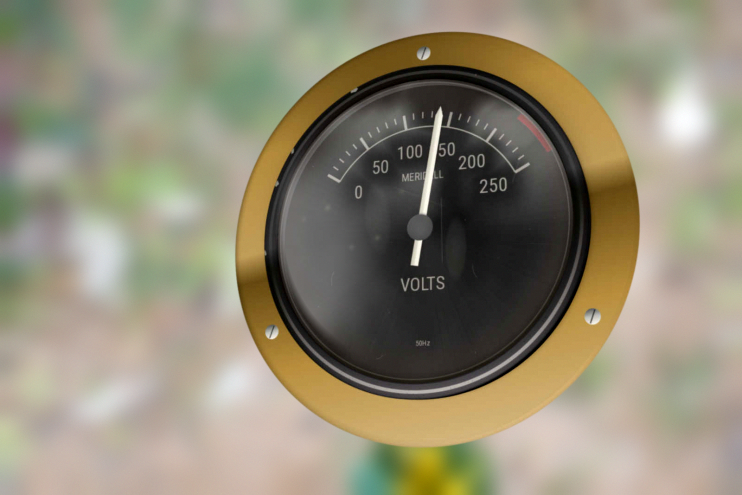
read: 140 V
